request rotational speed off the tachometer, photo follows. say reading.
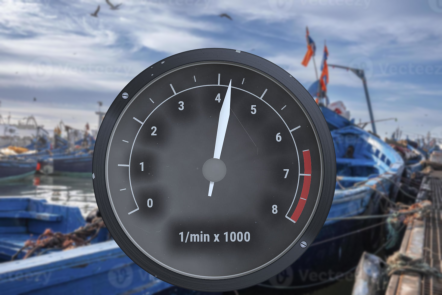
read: 4250 rpm
